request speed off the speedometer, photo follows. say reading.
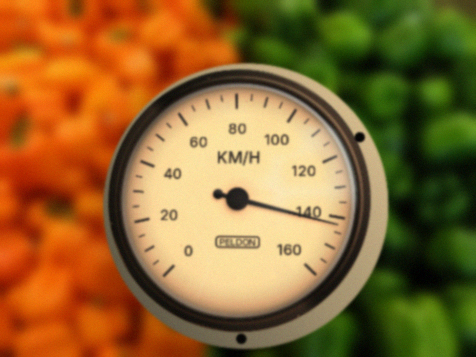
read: 142.5 km/h
